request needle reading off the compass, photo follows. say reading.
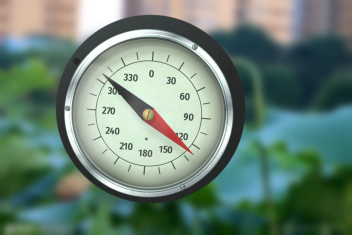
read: 127.5 °
